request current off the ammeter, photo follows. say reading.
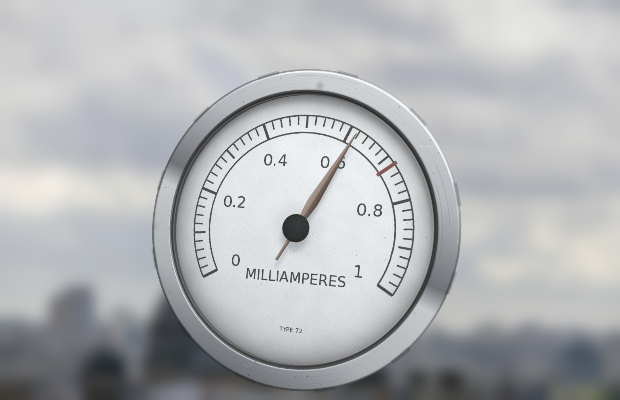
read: 0.62 mA
